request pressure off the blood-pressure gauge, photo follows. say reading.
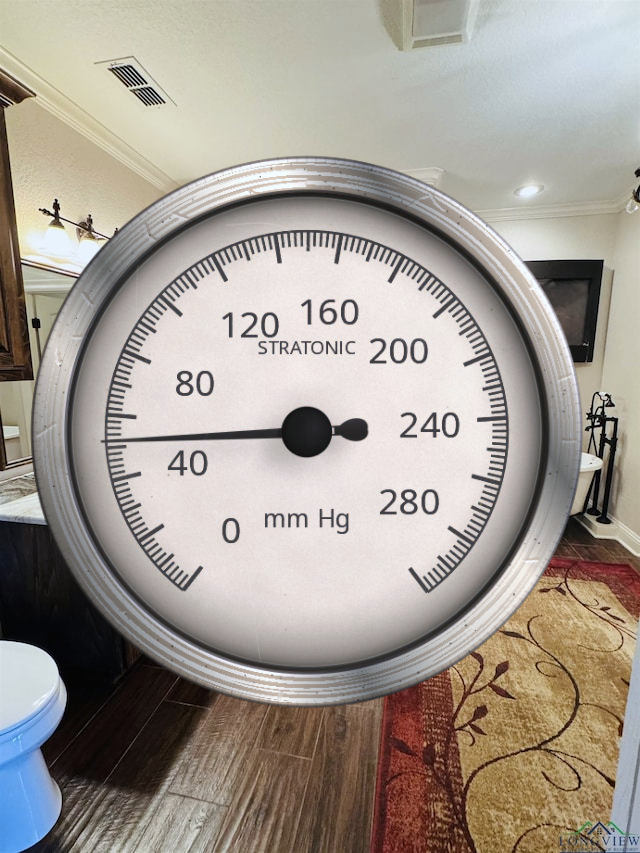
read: 52 mmHg
